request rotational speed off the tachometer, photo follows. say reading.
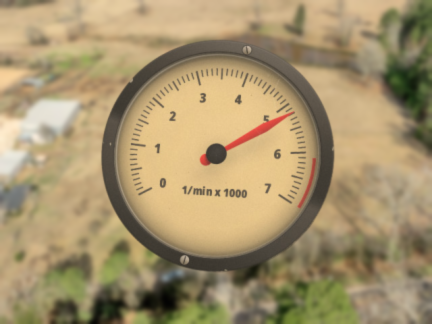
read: 5200 rpm
